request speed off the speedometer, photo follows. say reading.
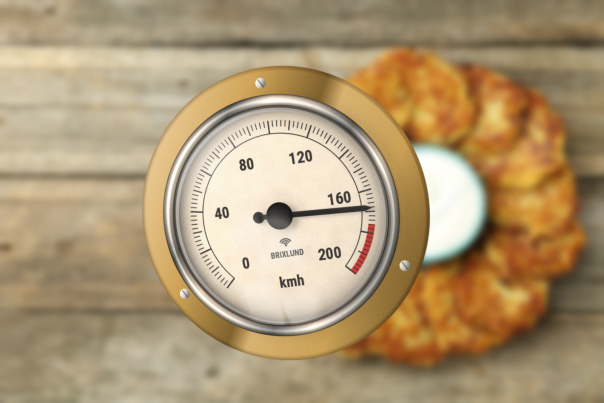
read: 168 km/h
